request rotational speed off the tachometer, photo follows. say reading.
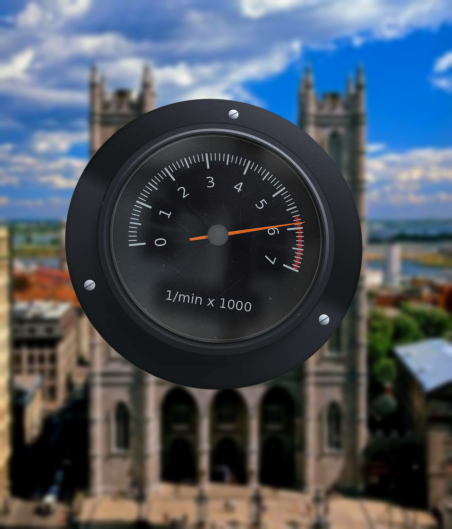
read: 5900 rpm
